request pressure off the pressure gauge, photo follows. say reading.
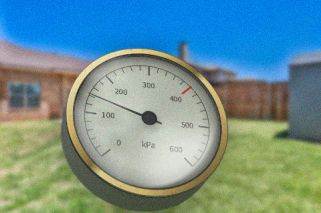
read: 140 kPa
